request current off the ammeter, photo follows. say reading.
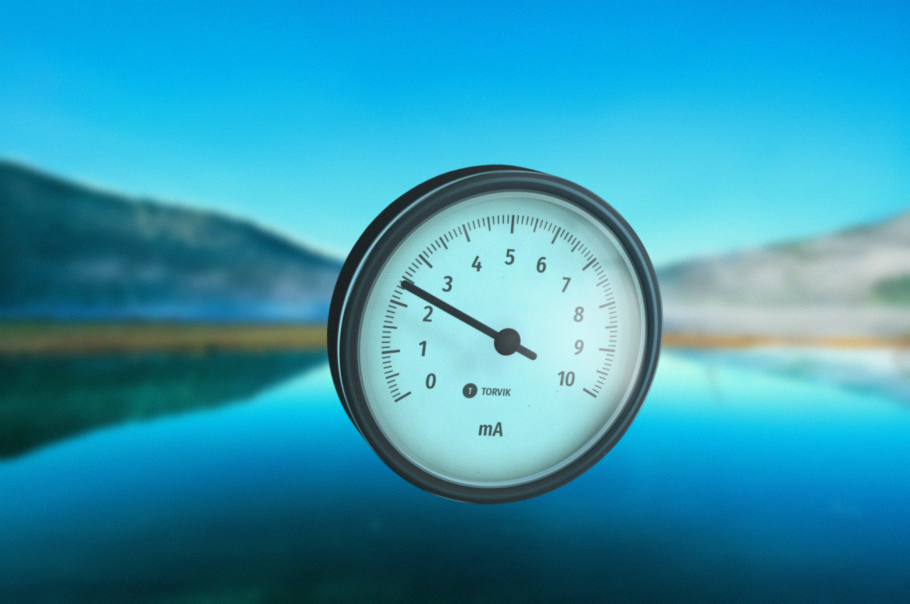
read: 2.4 mA
